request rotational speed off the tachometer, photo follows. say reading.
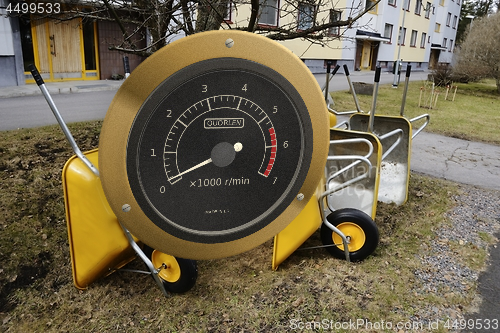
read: 200 rpm
